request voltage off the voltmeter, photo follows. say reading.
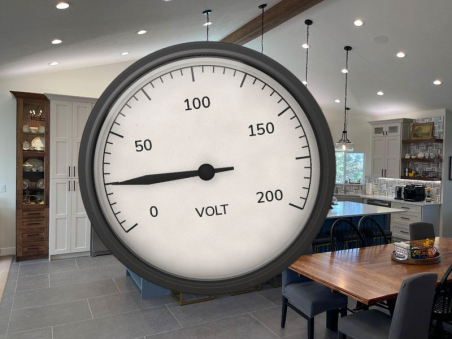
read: 25 V
